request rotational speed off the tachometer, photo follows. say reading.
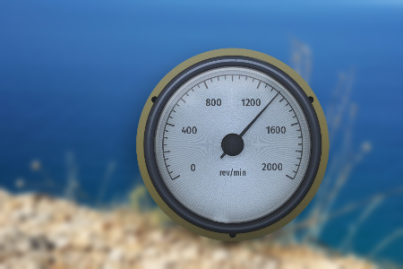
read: 1350 rpm
